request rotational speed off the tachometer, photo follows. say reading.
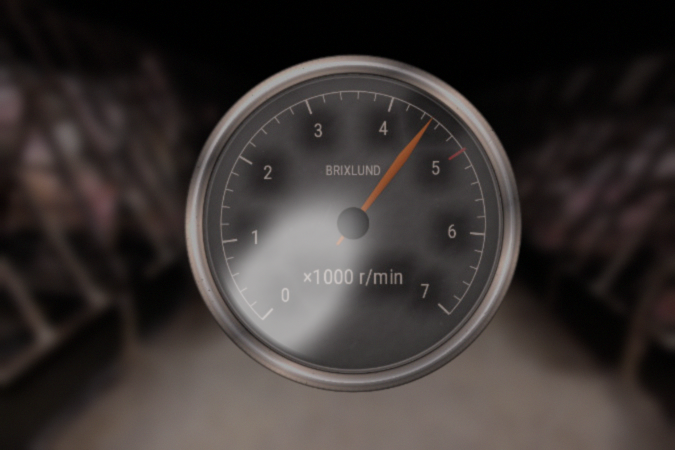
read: 4500 rpm
